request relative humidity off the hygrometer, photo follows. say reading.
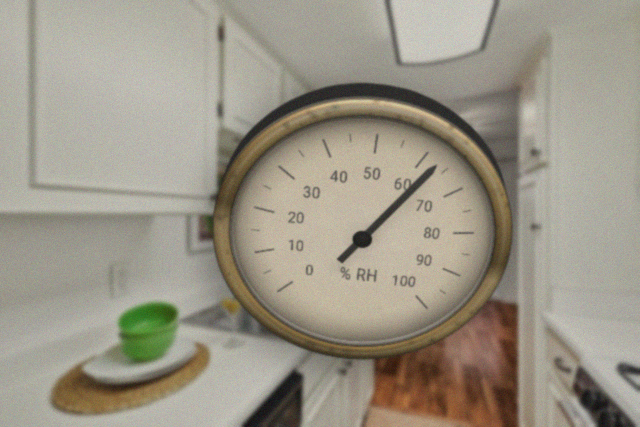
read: 62.5 %
